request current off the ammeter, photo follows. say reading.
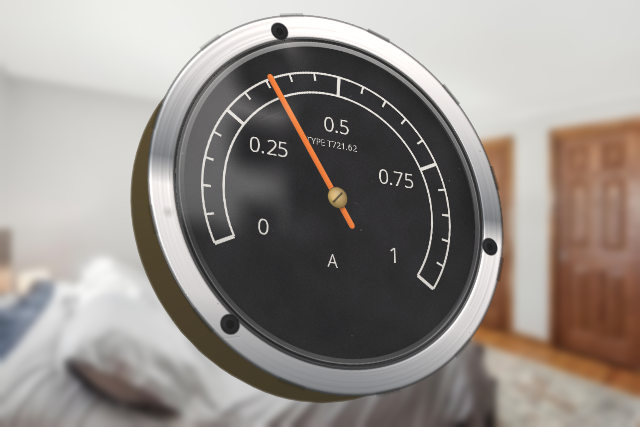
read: 0.35 A
